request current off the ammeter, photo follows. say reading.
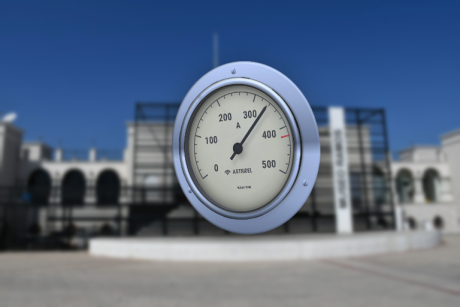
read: 340 A
